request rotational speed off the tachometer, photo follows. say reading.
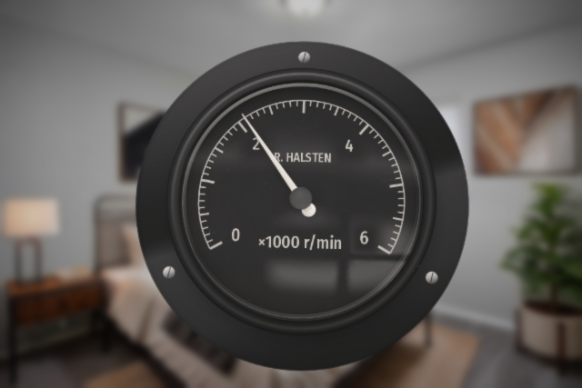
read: 2100 rpm
